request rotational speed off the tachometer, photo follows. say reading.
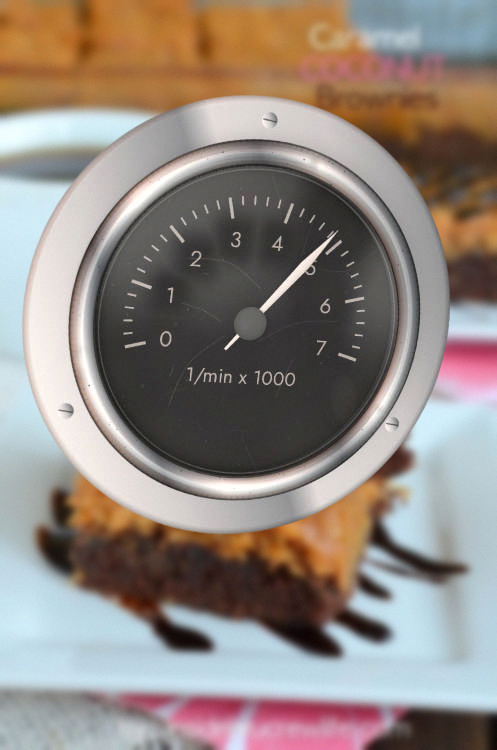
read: 4800 rpm
